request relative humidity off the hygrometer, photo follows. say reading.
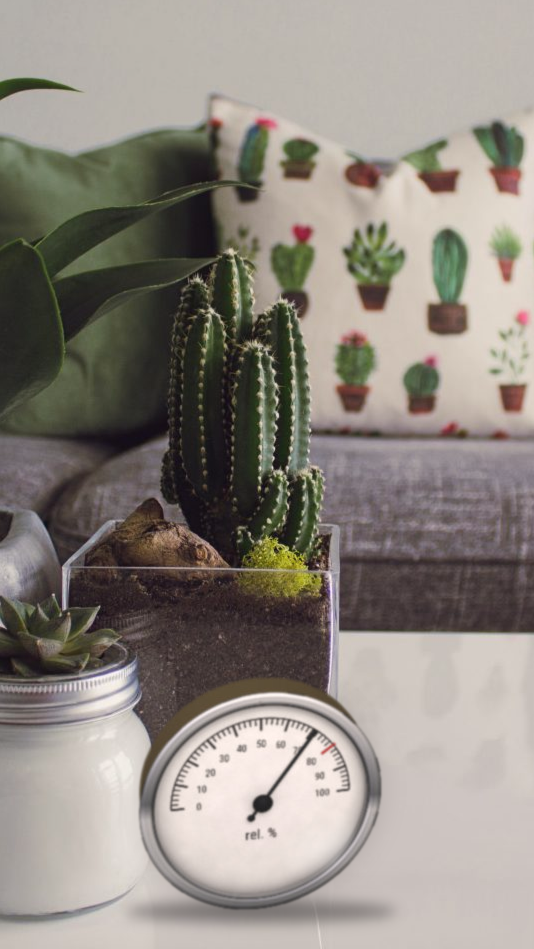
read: 70 %
